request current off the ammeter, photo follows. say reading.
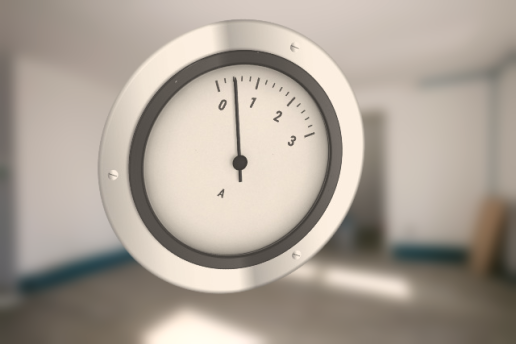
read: 0.4 A
